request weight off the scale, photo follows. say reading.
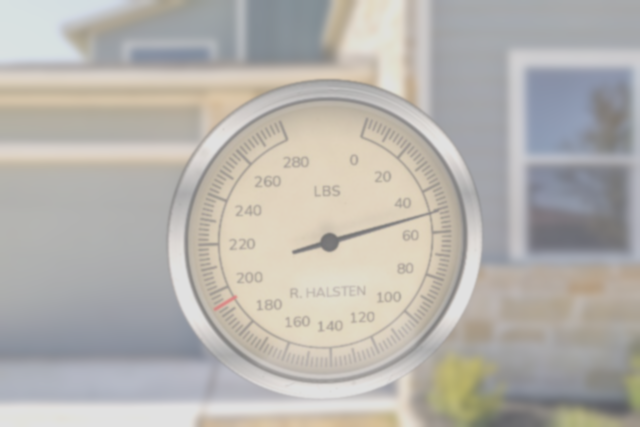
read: 50 lb
